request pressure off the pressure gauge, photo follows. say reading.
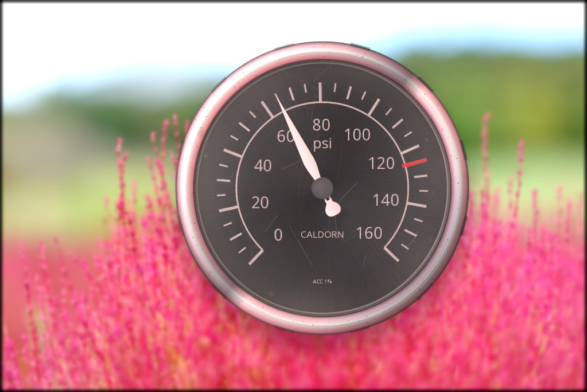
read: 65 psi
